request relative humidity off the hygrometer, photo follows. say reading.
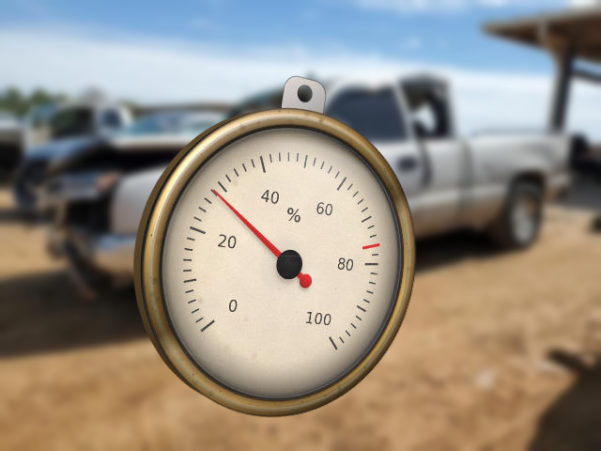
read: 28 %
